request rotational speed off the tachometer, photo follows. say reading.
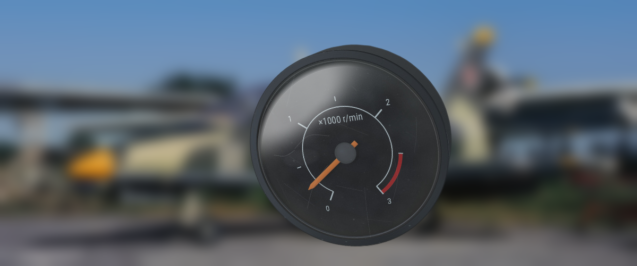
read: 250 rpm
